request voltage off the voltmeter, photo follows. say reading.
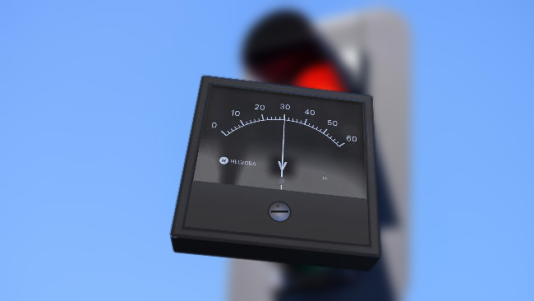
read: 30 V
